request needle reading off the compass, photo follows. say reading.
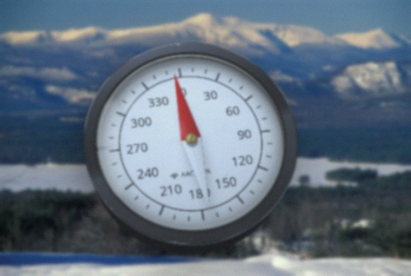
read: 355 °
